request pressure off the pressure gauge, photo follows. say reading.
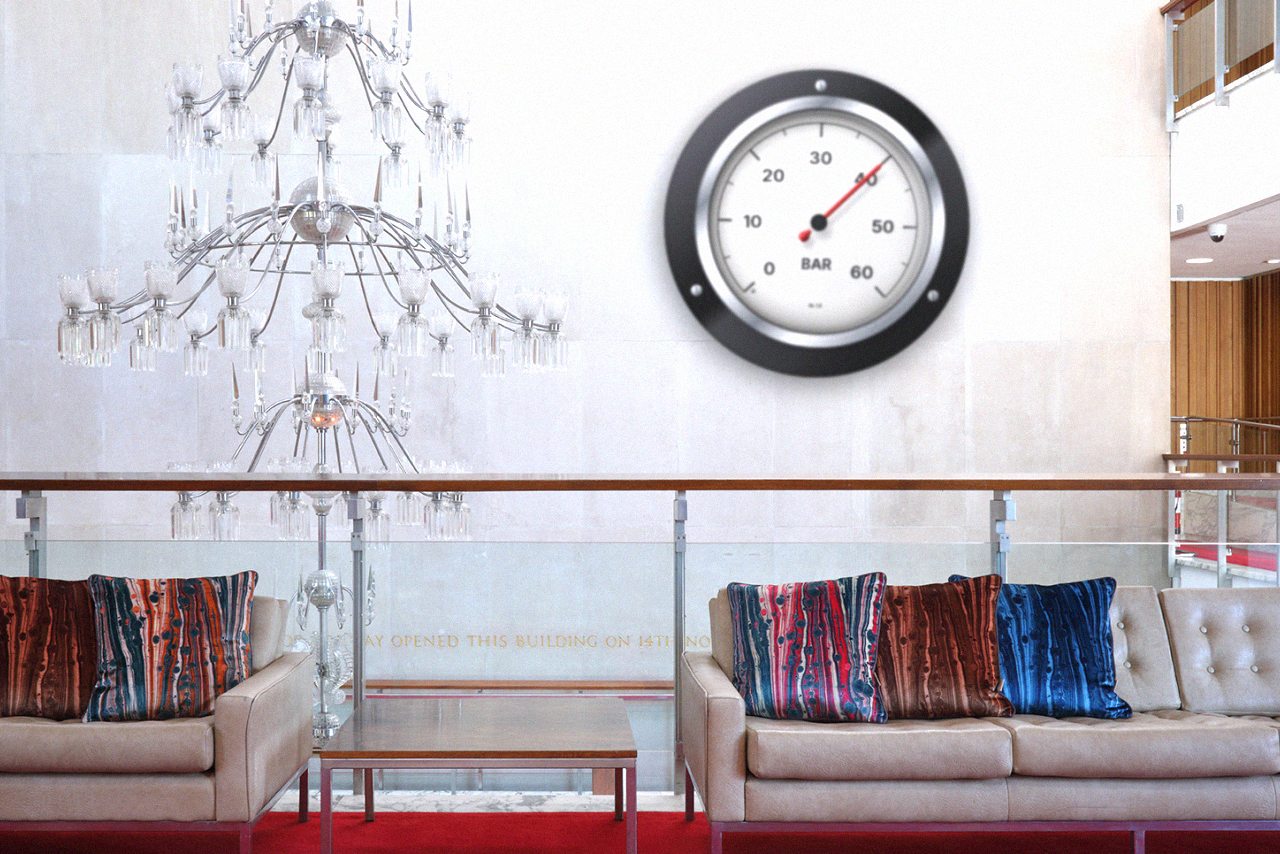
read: 40 bar
